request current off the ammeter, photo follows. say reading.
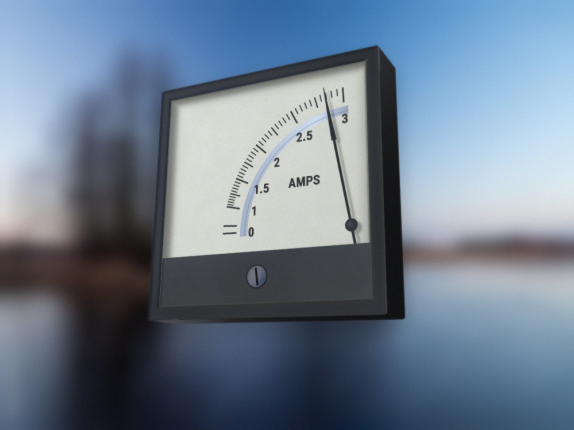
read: 2.85 A
